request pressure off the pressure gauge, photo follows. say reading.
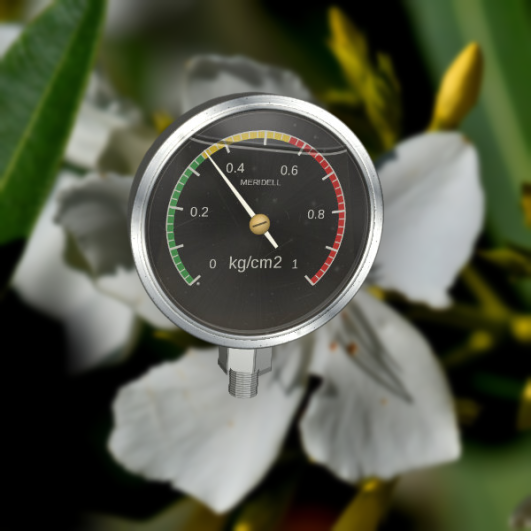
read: 0.35 kg/cm²
